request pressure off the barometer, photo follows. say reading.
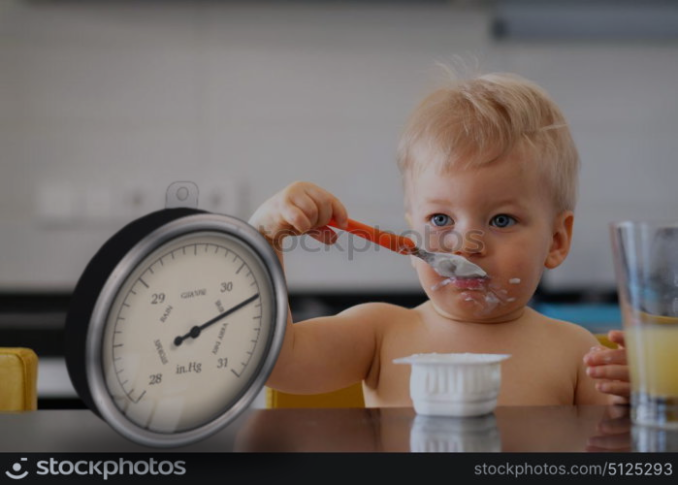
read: 30.3 inHg
